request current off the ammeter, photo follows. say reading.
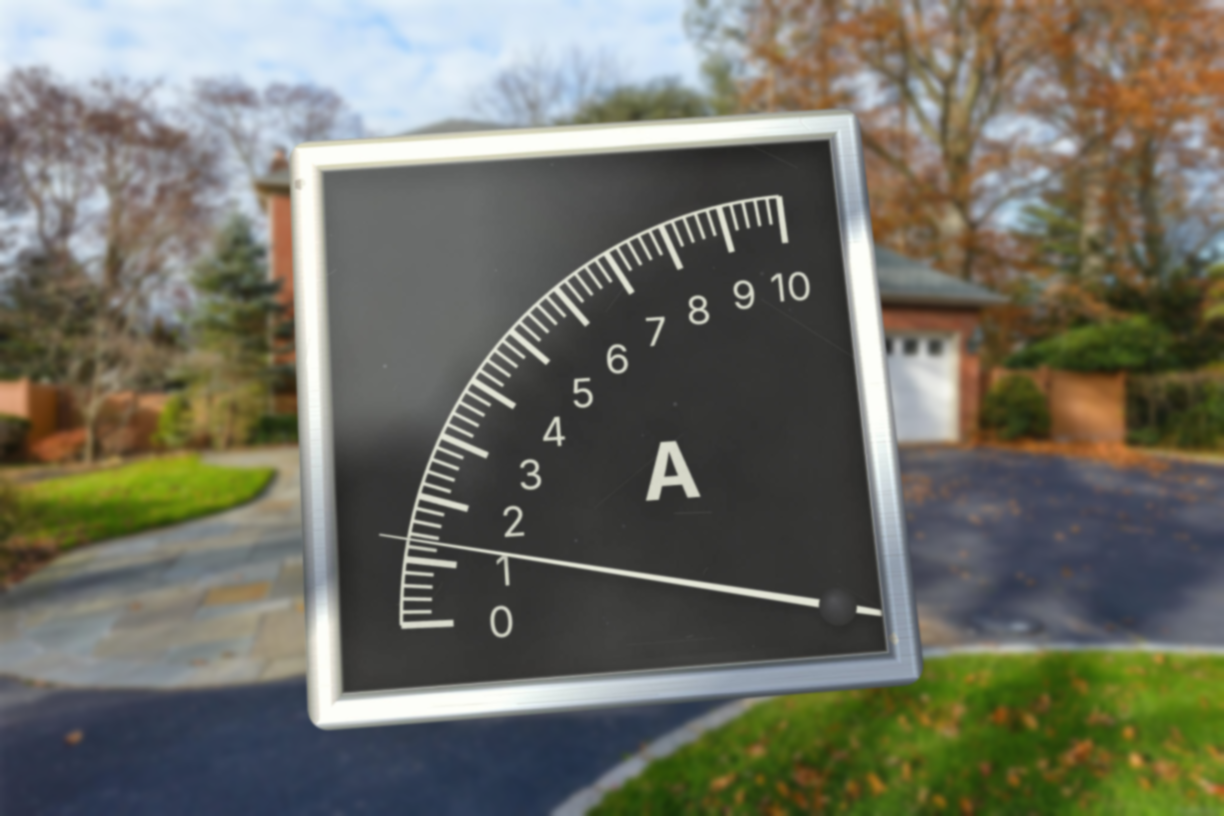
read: 1.3 A
